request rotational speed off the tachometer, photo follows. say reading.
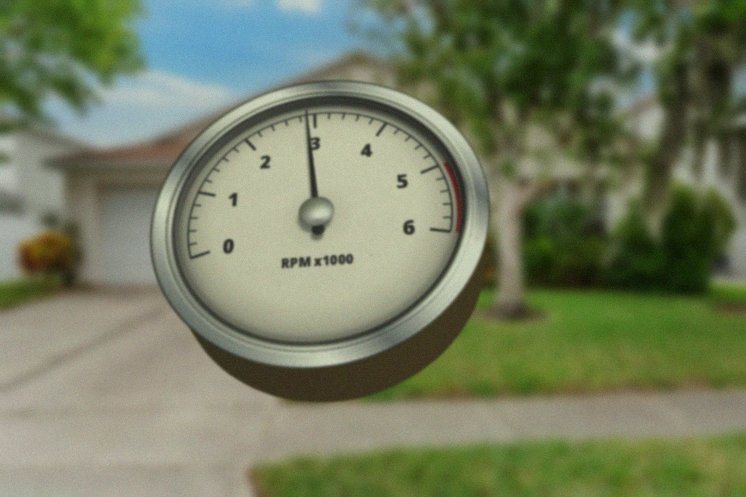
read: 2900 rpm
